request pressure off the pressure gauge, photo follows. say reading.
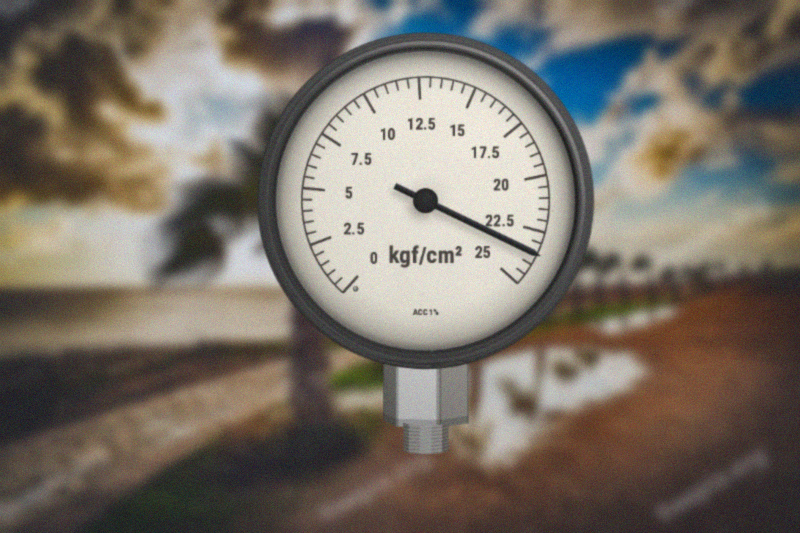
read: 23.5 kg/cm²
